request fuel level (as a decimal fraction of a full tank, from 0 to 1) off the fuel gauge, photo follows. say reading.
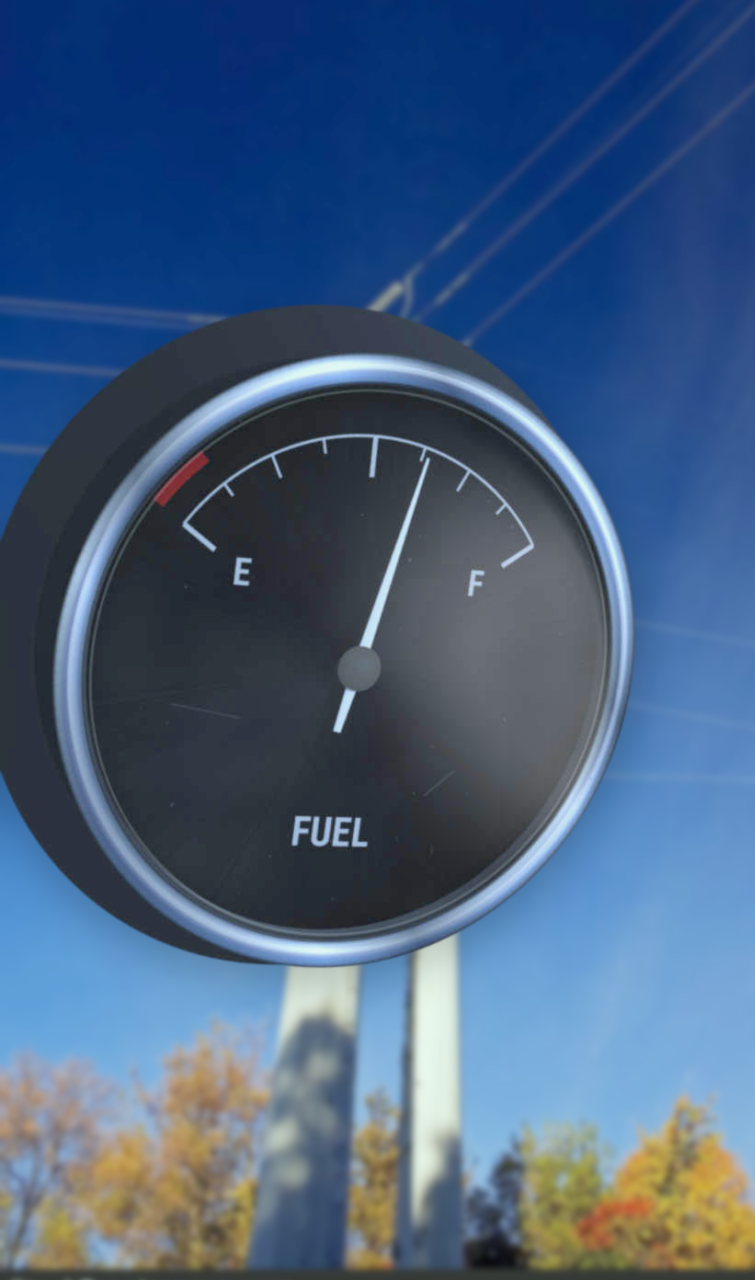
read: 0.625
